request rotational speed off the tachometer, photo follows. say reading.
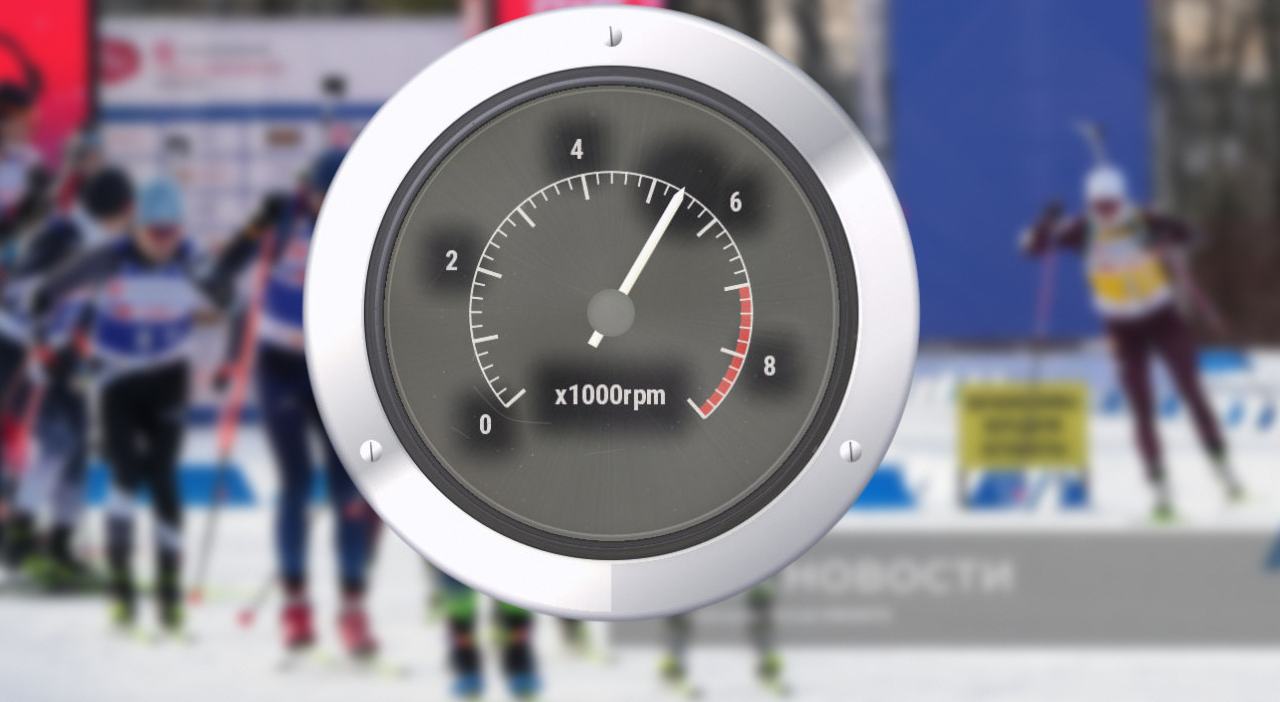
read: 5400 rpm
